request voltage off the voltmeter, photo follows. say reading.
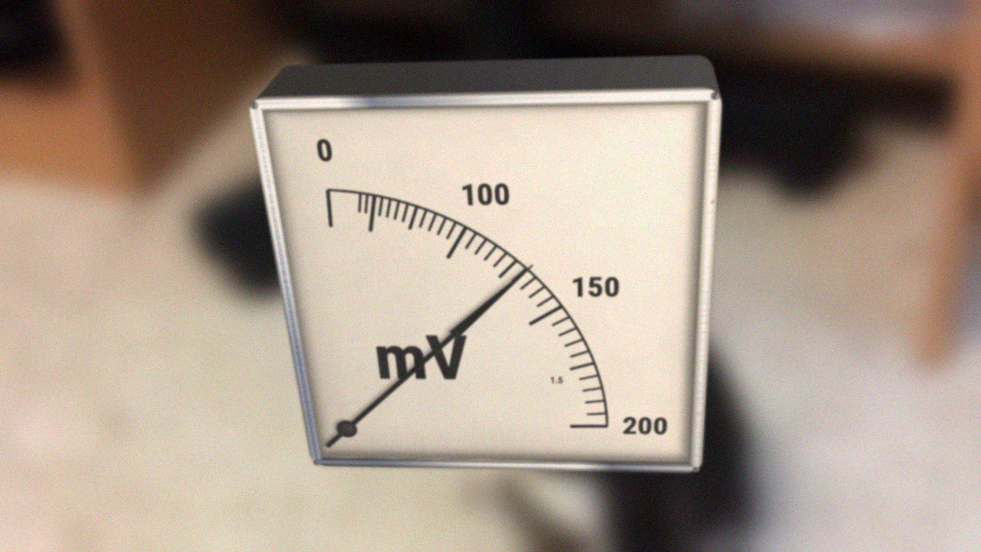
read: 130 mV
